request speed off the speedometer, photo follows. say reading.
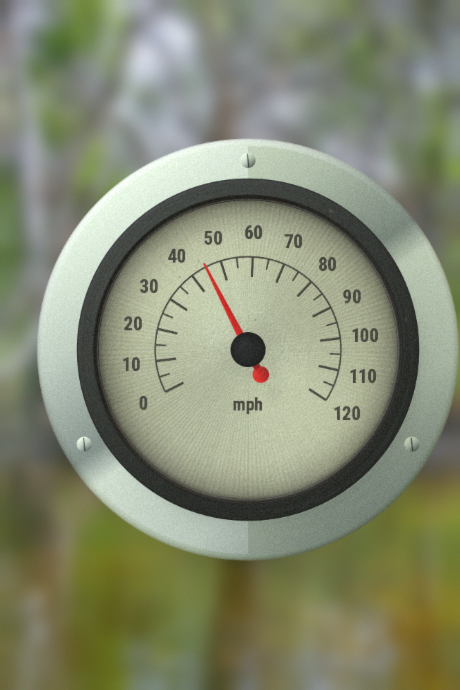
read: 45 mph
